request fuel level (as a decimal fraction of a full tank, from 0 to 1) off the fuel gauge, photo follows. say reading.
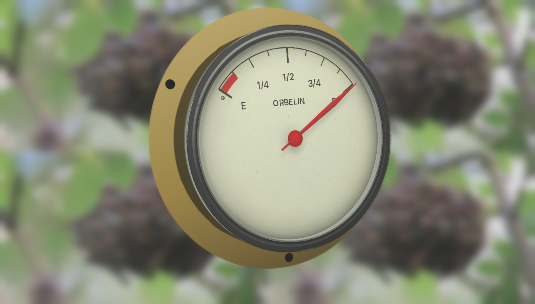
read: 1
